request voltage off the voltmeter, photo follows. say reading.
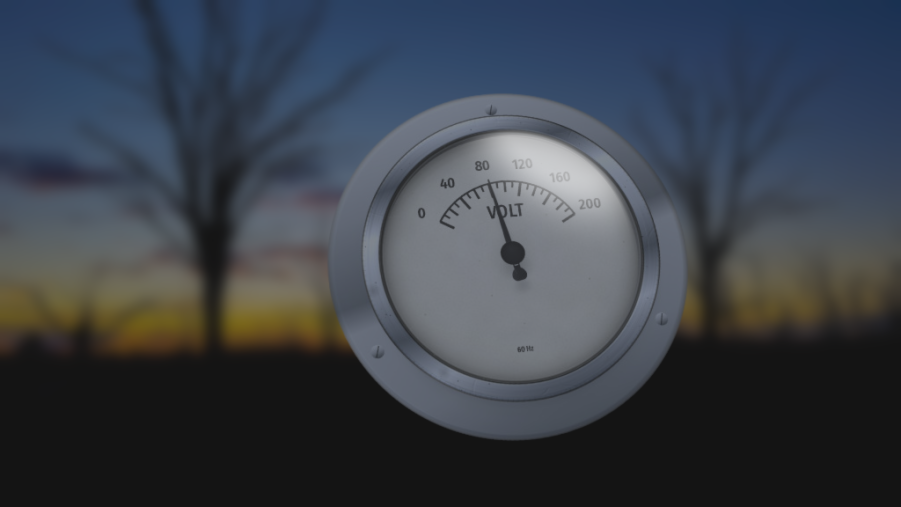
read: 80 V
